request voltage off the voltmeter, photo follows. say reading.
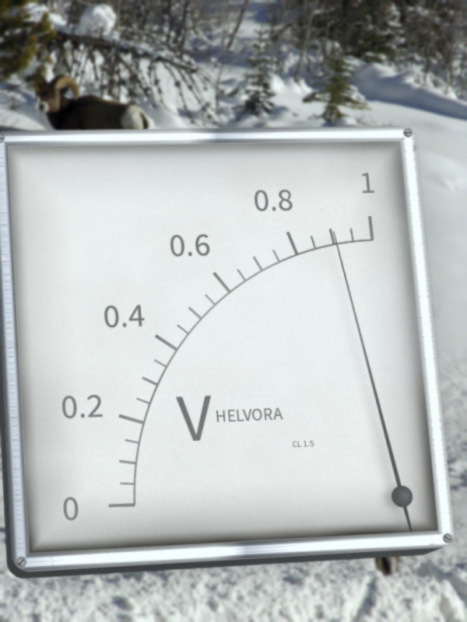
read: 0.9 V
